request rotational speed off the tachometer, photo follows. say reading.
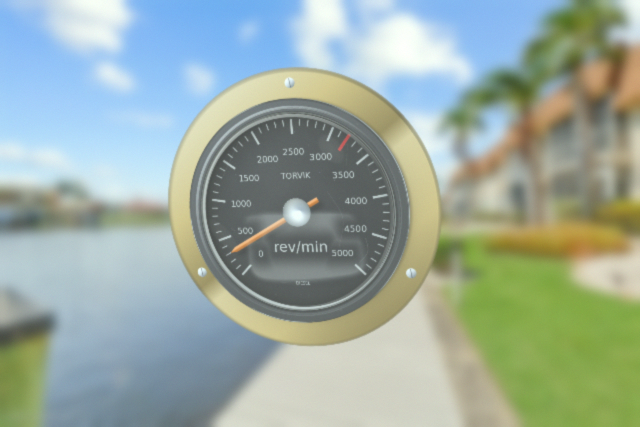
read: 300 rpm
